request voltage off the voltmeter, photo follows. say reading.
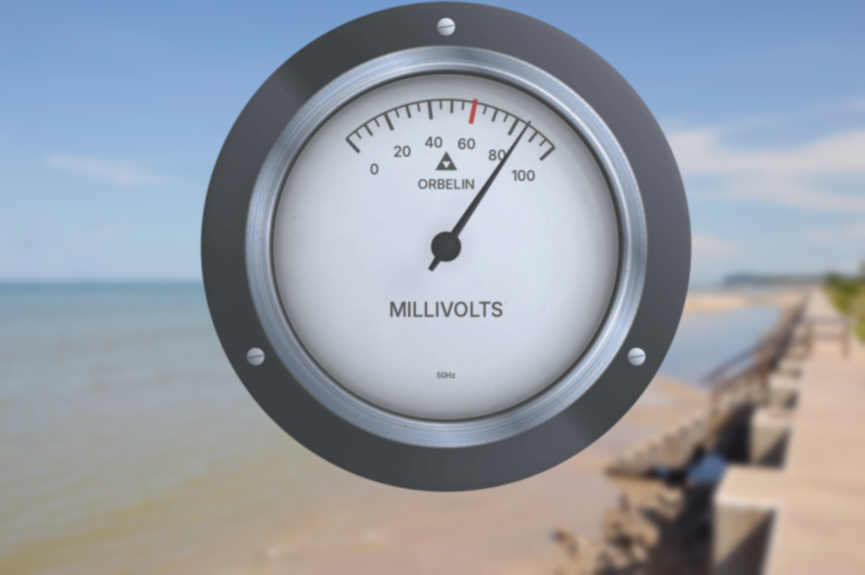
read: 85 mV
